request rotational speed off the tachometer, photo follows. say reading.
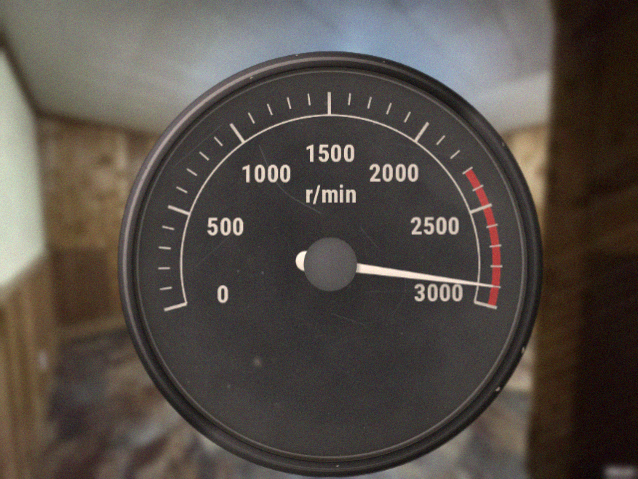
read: 2900 rpm
